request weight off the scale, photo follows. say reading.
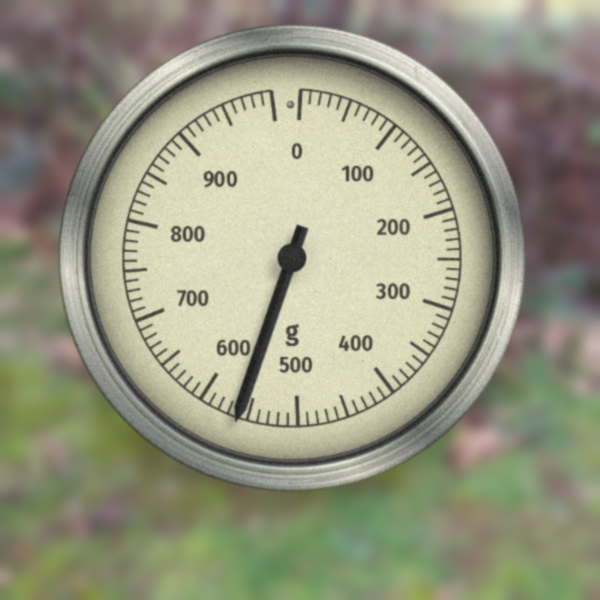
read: 560 g
